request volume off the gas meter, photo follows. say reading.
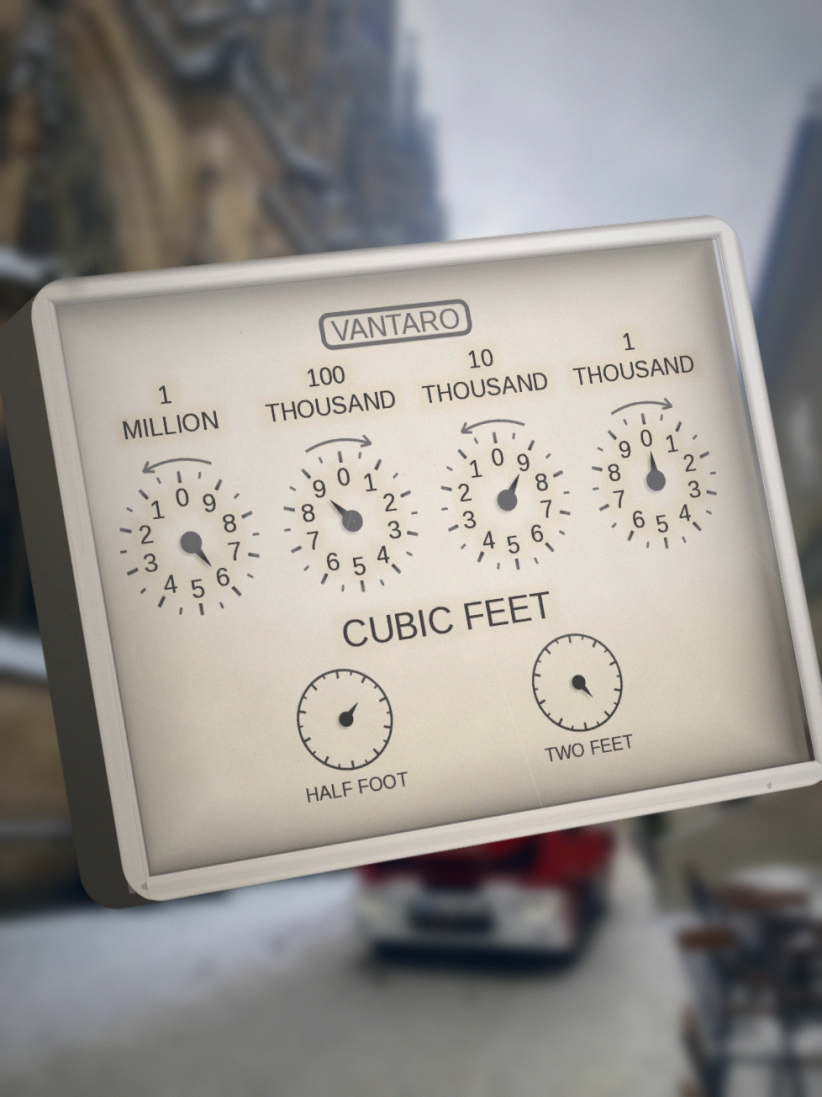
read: 589000 ft³
